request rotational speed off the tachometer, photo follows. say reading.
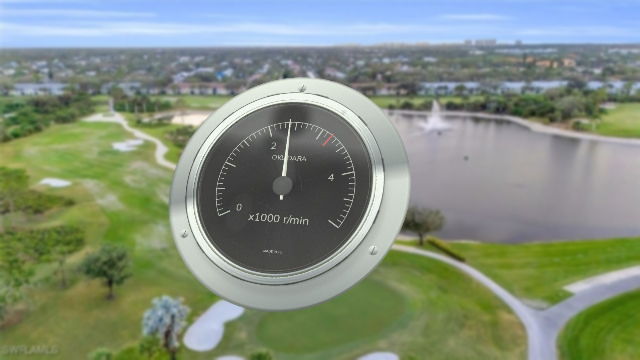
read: 2400 rpm
